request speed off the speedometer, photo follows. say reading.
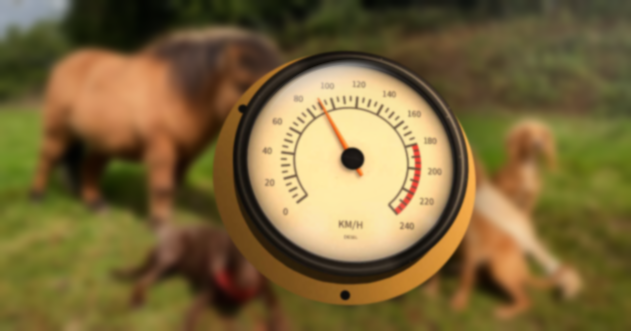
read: 90 km/h
